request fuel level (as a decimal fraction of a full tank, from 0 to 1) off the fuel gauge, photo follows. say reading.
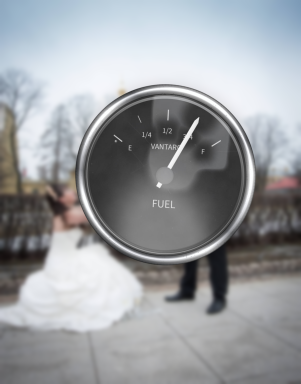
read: 0.75
